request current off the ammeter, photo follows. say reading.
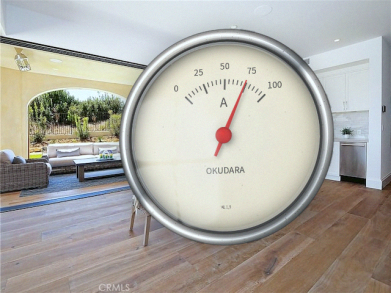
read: 75 A
